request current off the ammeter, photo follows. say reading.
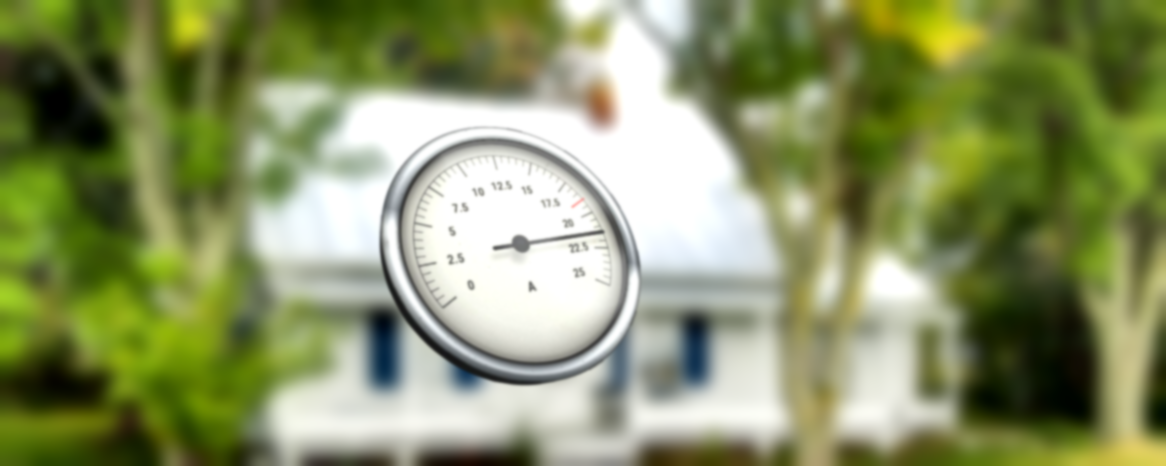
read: 21.5 A
